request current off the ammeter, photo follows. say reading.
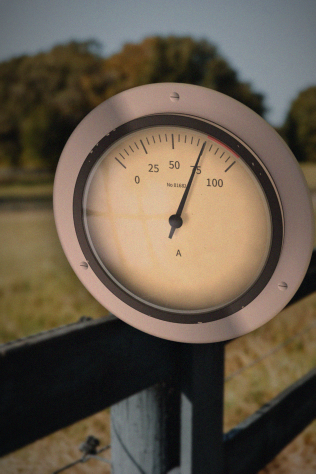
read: 75 A
